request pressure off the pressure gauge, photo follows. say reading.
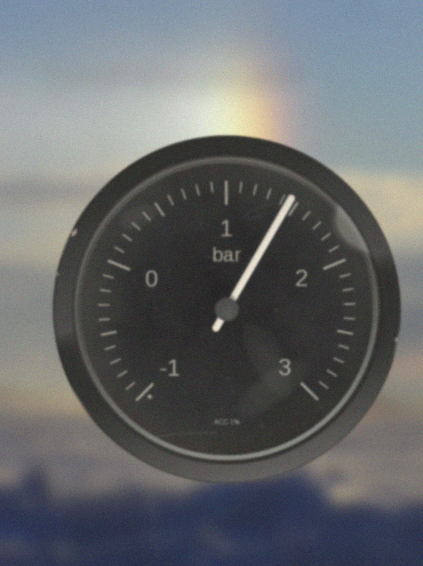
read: 1.45 bar
